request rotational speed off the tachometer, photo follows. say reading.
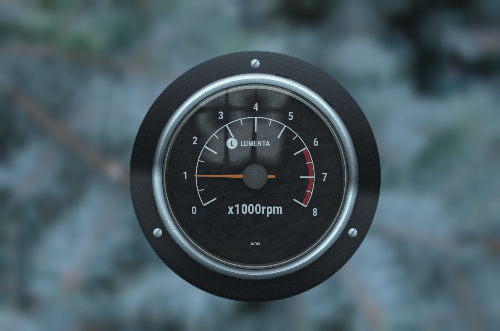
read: 1000 rpm
